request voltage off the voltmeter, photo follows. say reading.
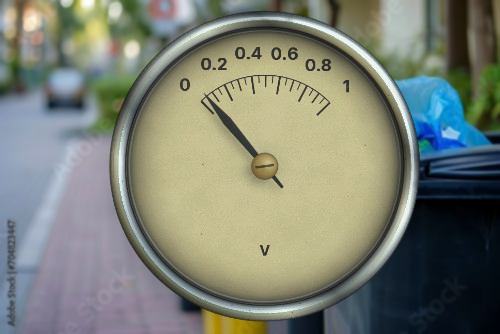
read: 0.05 V
